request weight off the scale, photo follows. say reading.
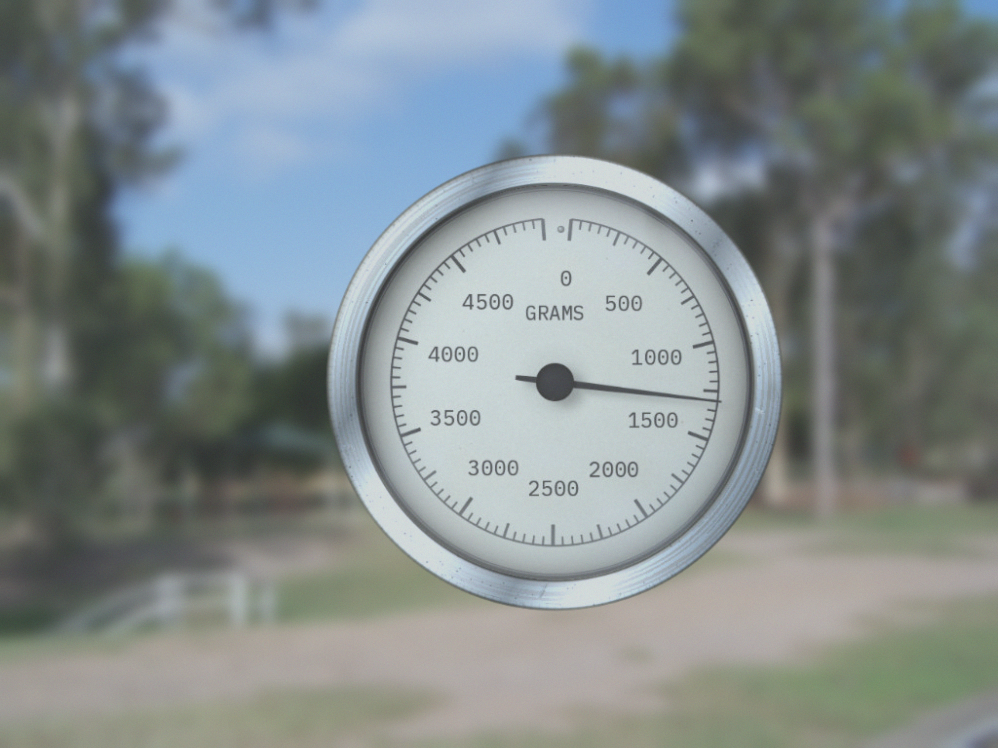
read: 1300 g
